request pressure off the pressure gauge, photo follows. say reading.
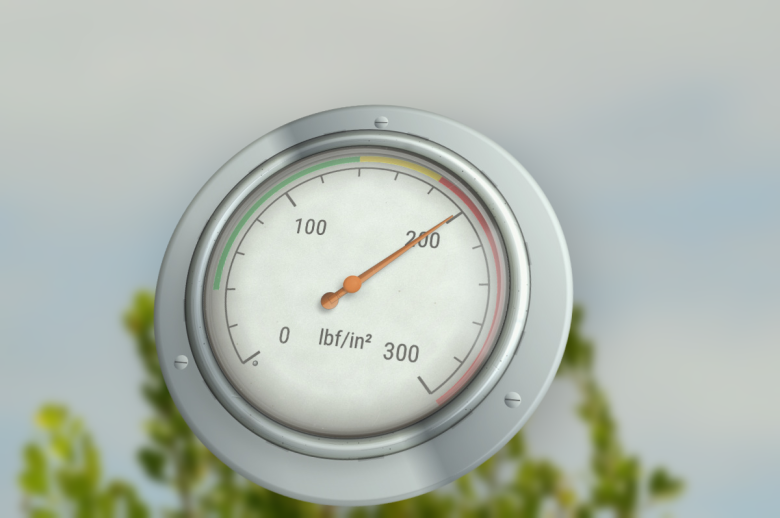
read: 200 psi
